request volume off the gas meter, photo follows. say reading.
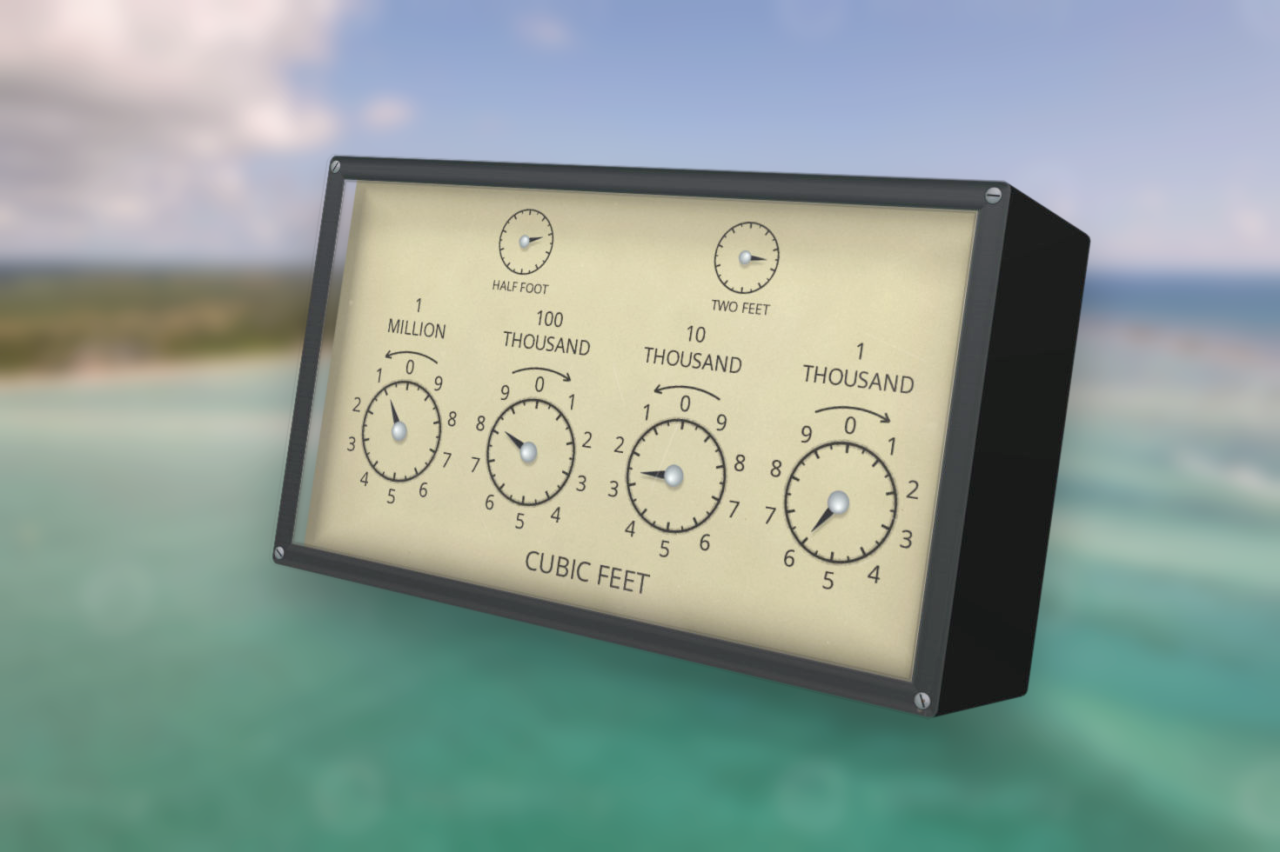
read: 82600 ft³
